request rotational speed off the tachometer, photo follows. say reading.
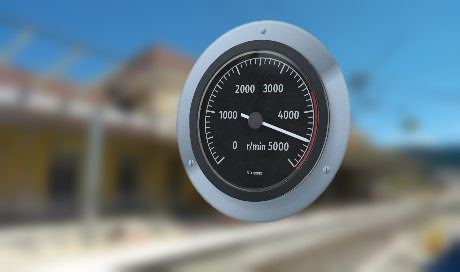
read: 4500 rpm
